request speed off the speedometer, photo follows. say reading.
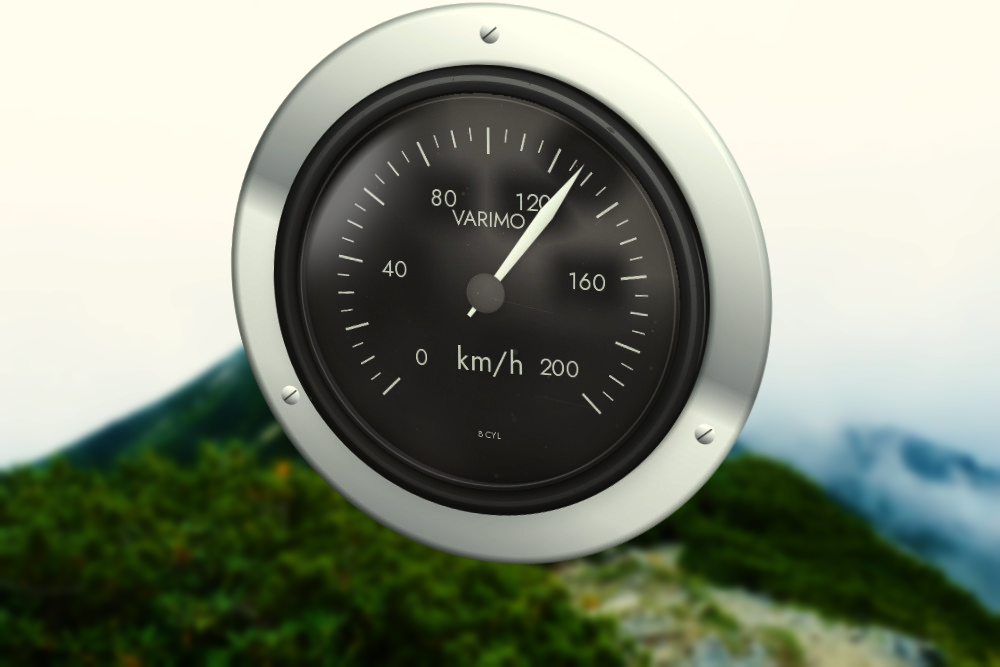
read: 127.5 km/h
